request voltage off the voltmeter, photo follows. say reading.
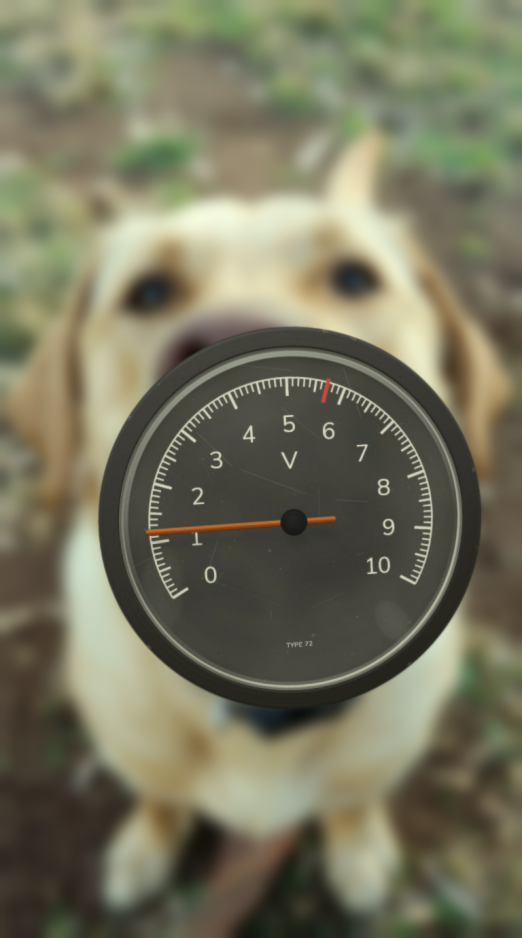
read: 1.2 V
